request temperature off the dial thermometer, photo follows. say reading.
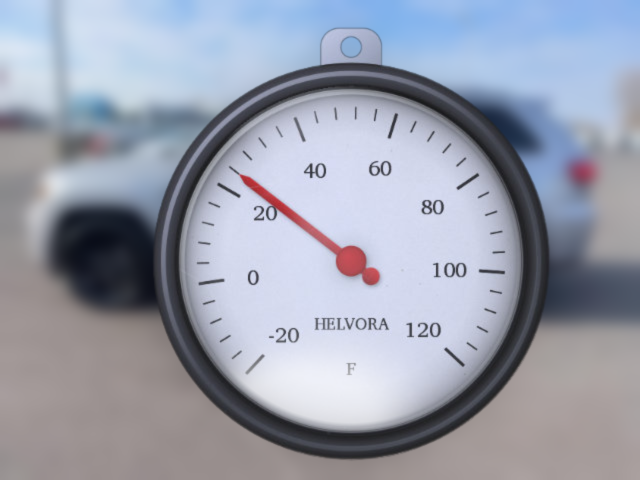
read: 24 °F
